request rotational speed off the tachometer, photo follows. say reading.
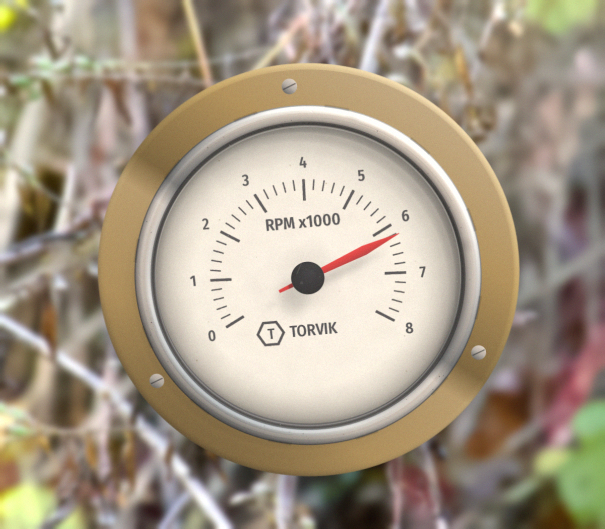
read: 6200 rpm
